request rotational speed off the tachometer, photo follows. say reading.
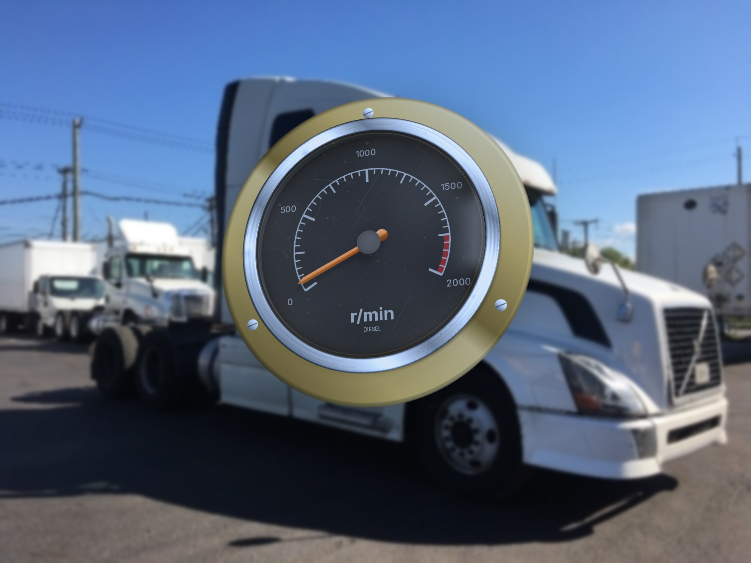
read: 50 rpm
